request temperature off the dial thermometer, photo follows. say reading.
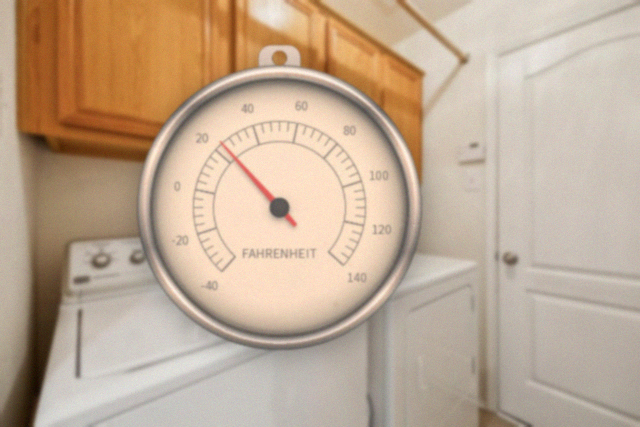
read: 24 °F
